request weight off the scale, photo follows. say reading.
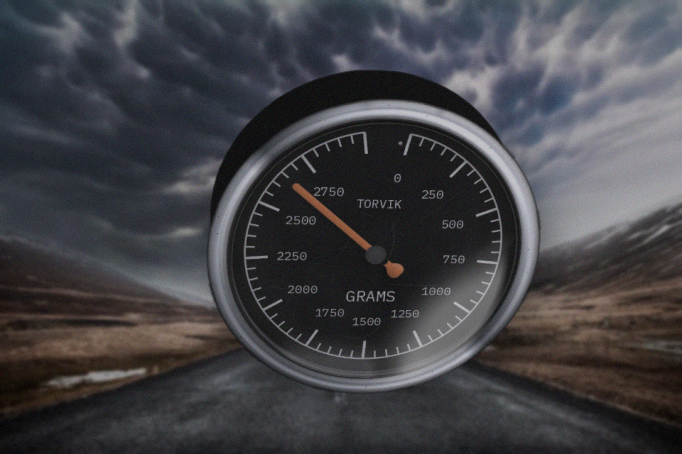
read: 2650 g
